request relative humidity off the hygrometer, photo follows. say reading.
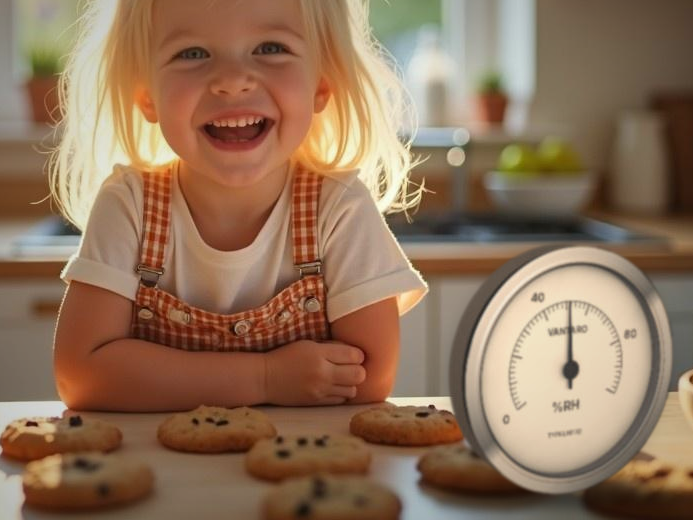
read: 50 %
